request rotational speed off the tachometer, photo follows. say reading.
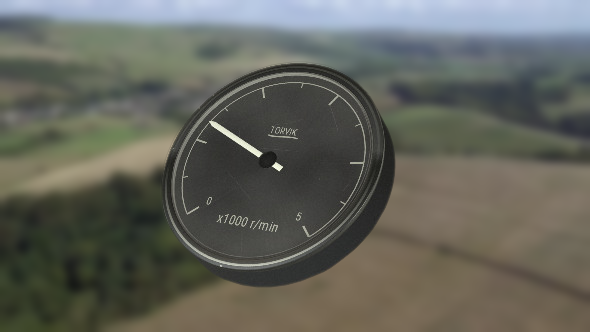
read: 1250 rpm
